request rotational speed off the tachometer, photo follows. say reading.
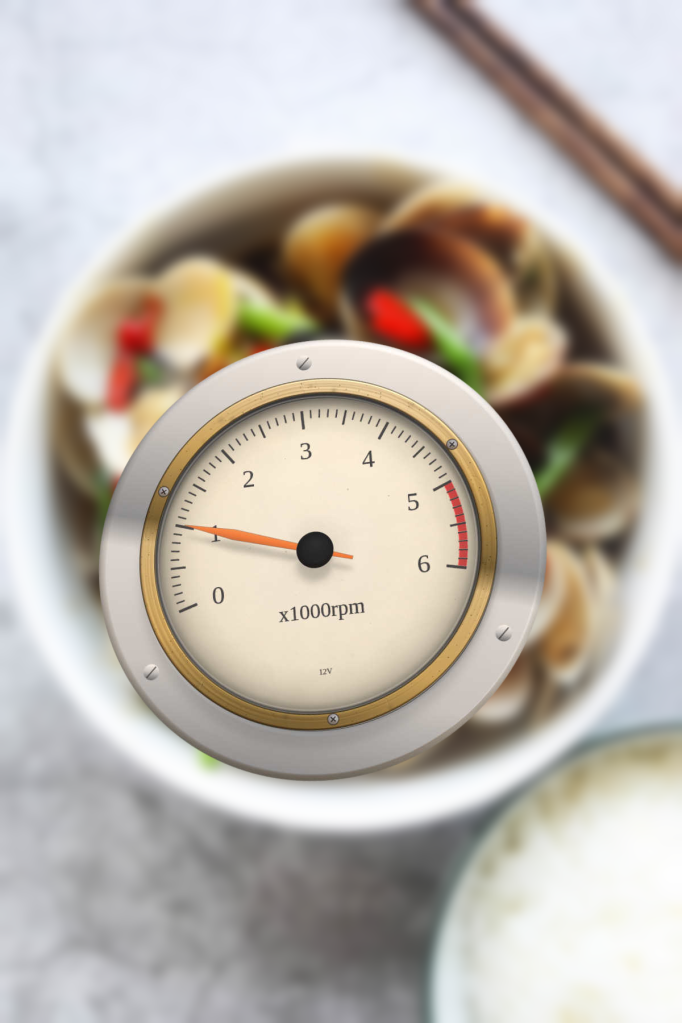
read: 1000 rpm
